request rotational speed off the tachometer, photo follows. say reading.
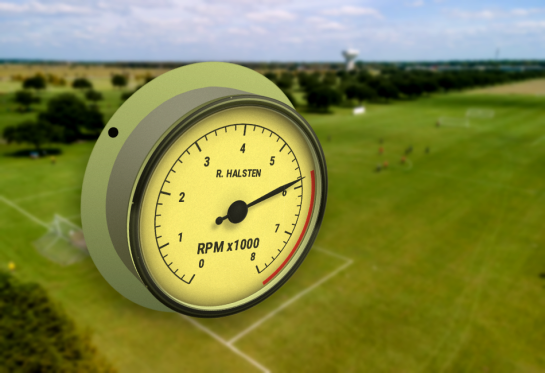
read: 5800 rpm
